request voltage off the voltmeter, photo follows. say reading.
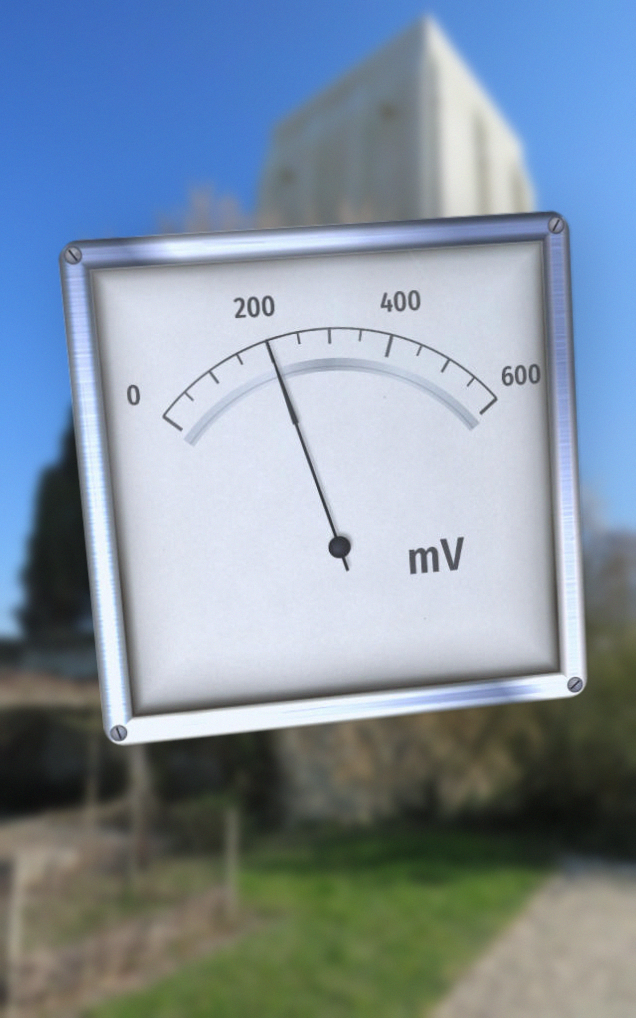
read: 200 mV
